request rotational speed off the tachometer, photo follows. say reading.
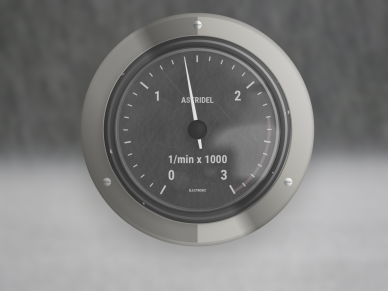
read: 1400 rpm
